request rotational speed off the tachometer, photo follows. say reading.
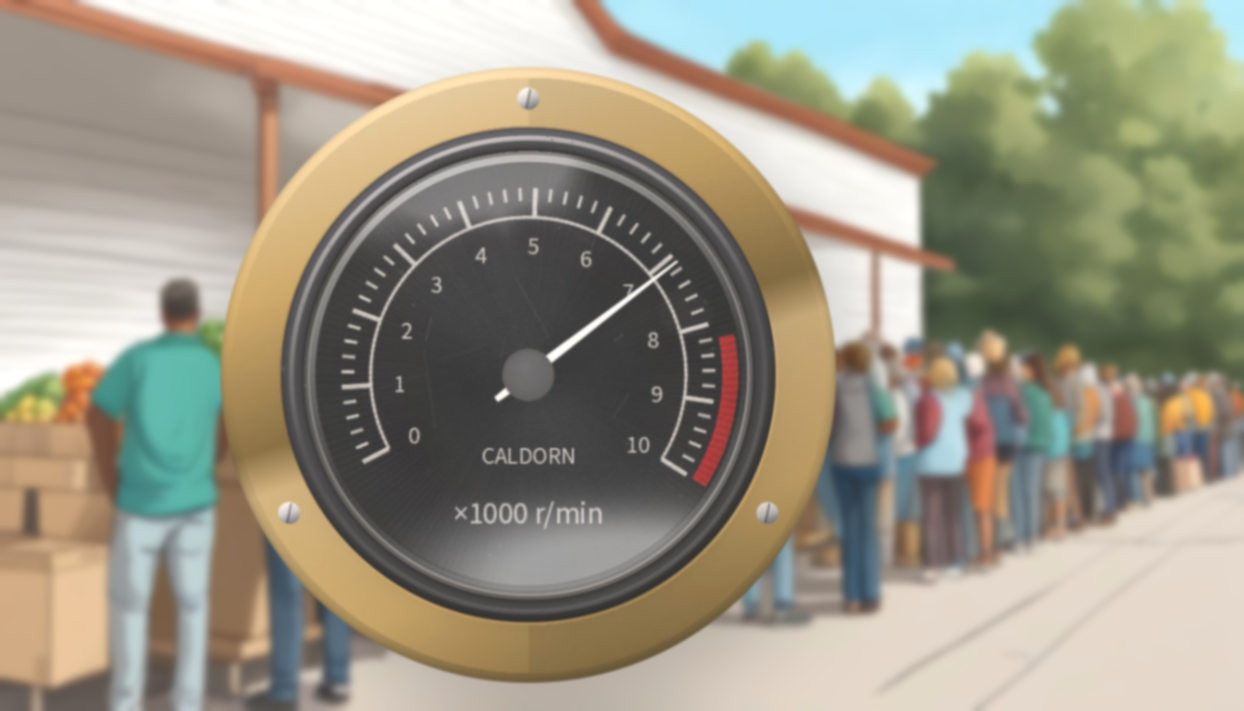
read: 7100 rpm
